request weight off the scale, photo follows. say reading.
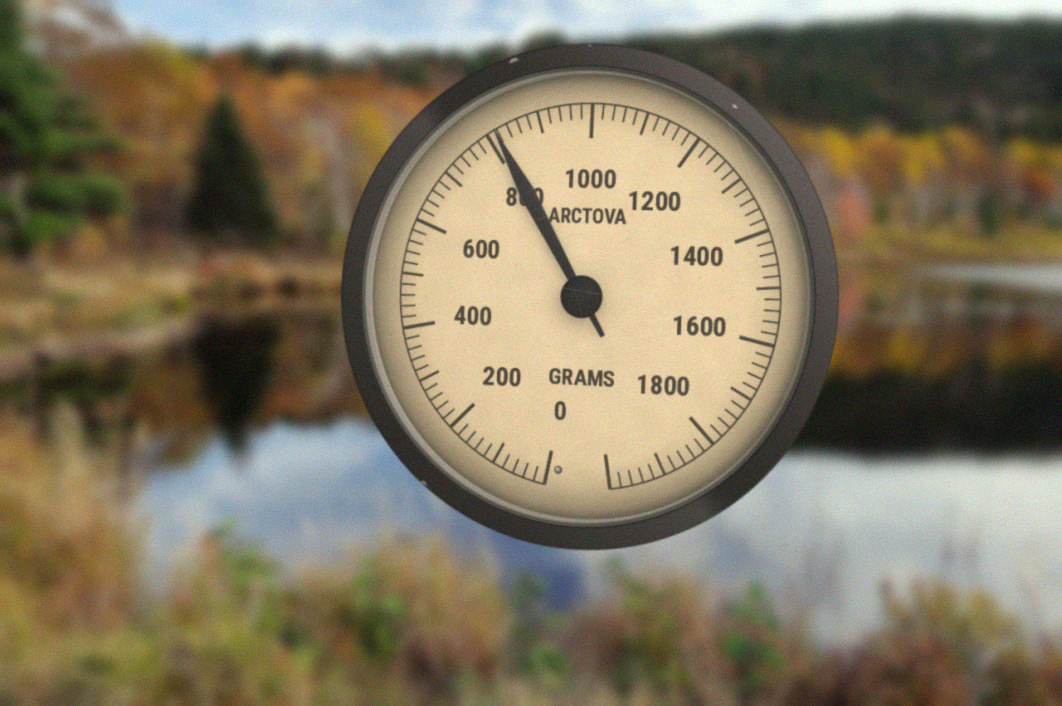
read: 820 g
